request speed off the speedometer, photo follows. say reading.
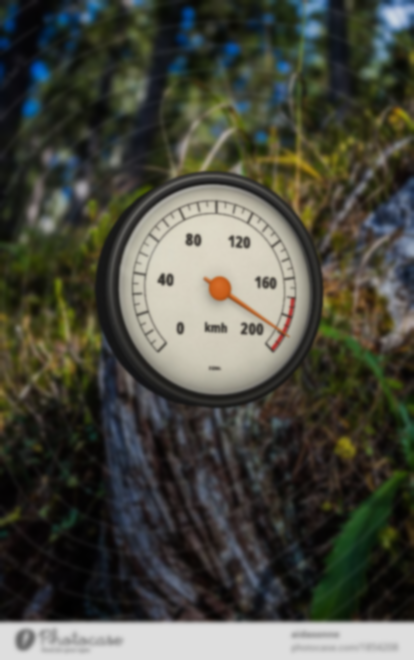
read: 190 km/h
